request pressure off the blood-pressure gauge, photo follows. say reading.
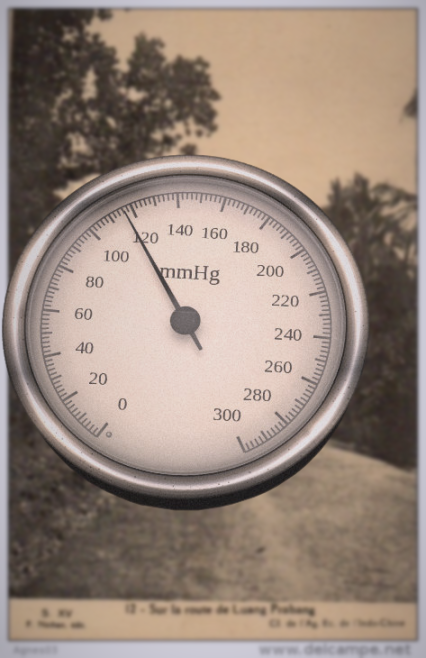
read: 116 mmHg
